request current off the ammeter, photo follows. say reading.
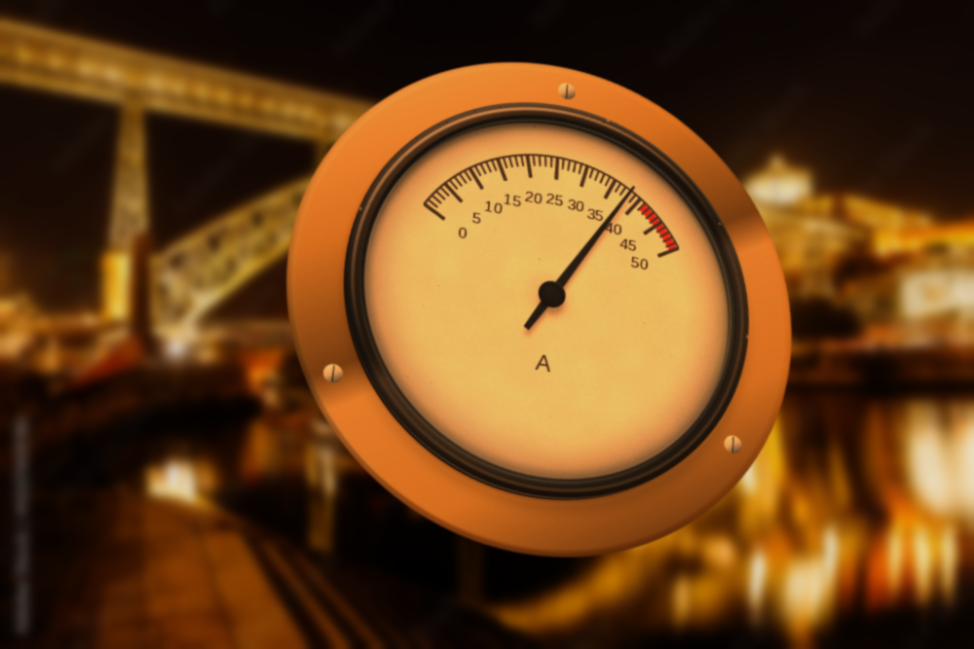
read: 38 A
